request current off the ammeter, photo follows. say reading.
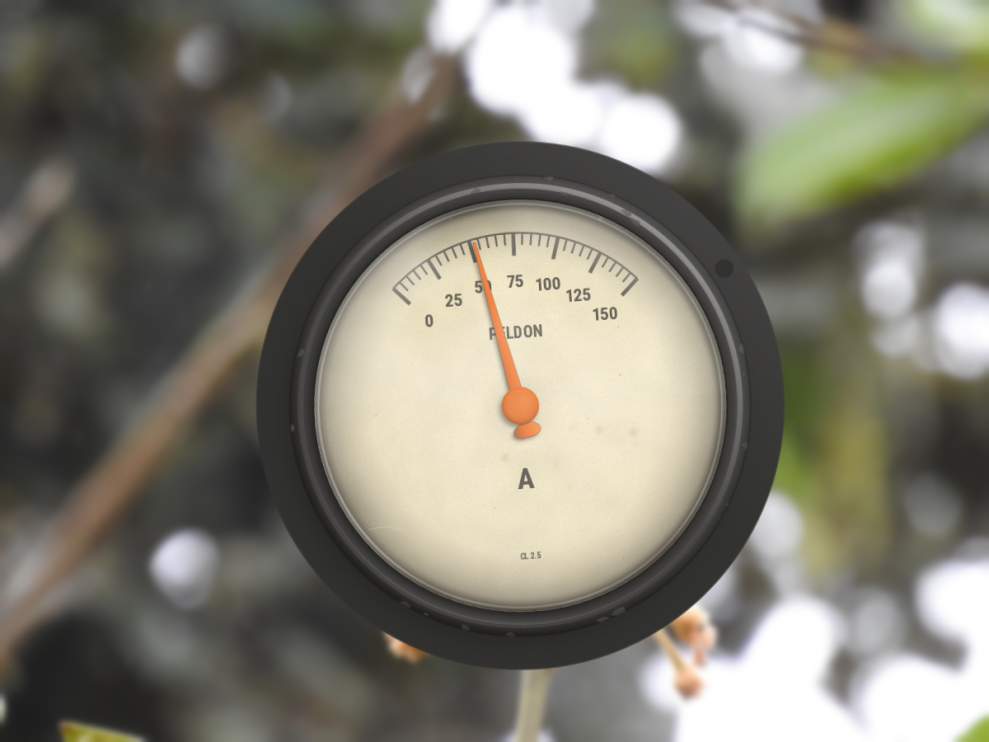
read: 52.5 A
